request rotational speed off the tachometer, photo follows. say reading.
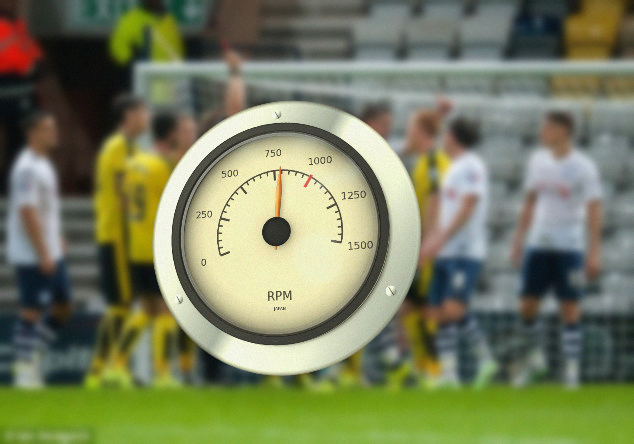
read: 800 rpm
